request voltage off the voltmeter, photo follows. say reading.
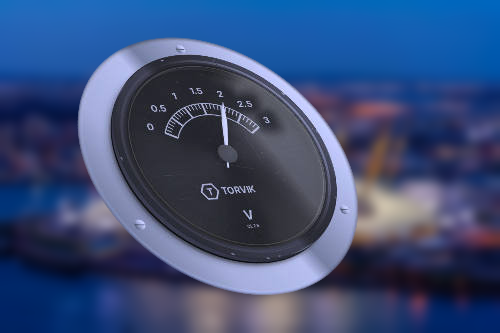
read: 2 V
